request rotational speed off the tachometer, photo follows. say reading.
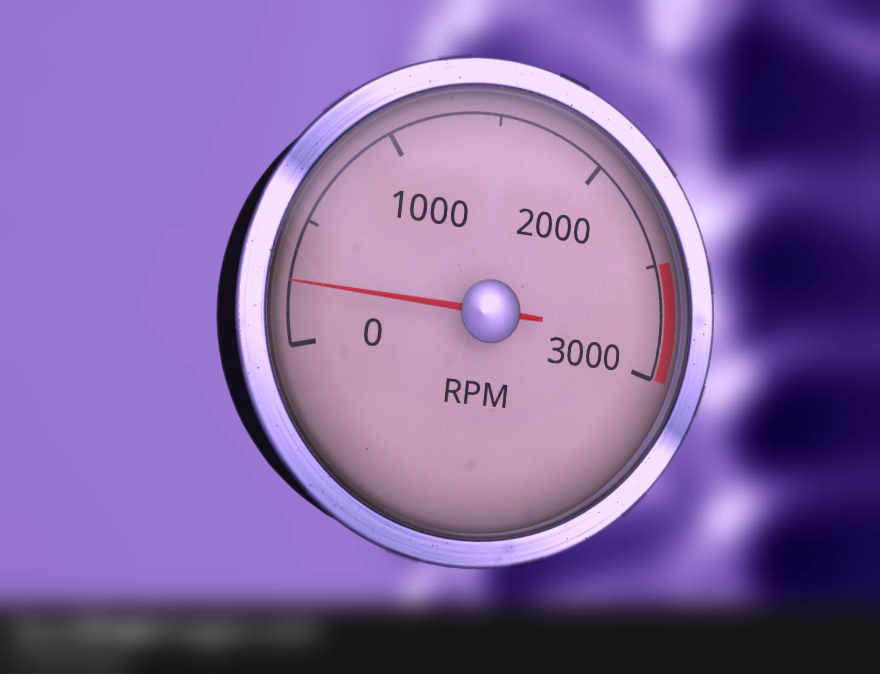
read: 250 rpm
